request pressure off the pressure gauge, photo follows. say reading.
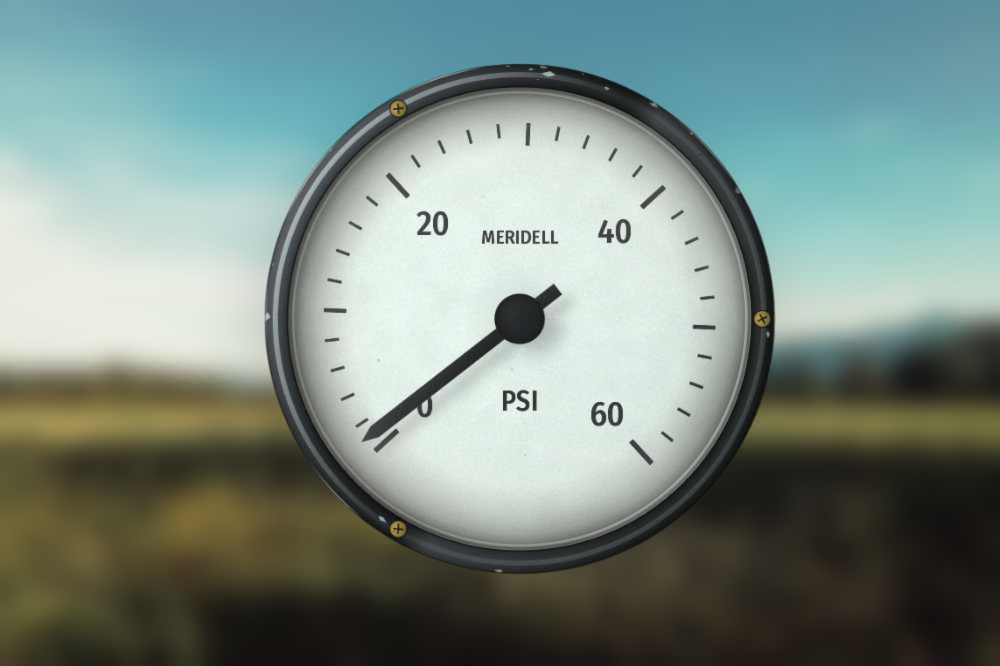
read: 1 psi
